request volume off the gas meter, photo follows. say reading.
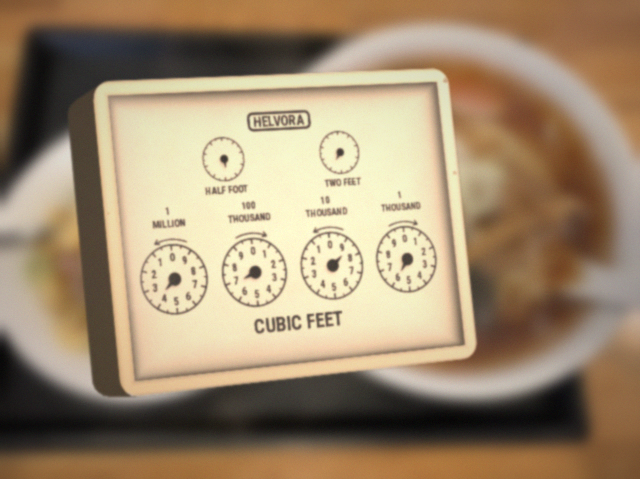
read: 368600 ft³
